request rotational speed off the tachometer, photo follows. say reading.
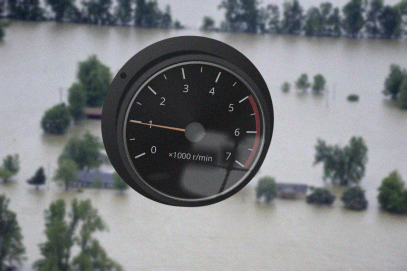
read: 1000 rpm
